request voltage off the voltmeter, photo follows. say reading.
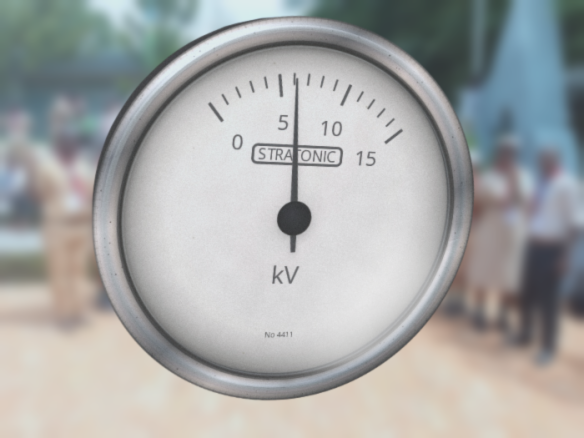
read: 6 kV
